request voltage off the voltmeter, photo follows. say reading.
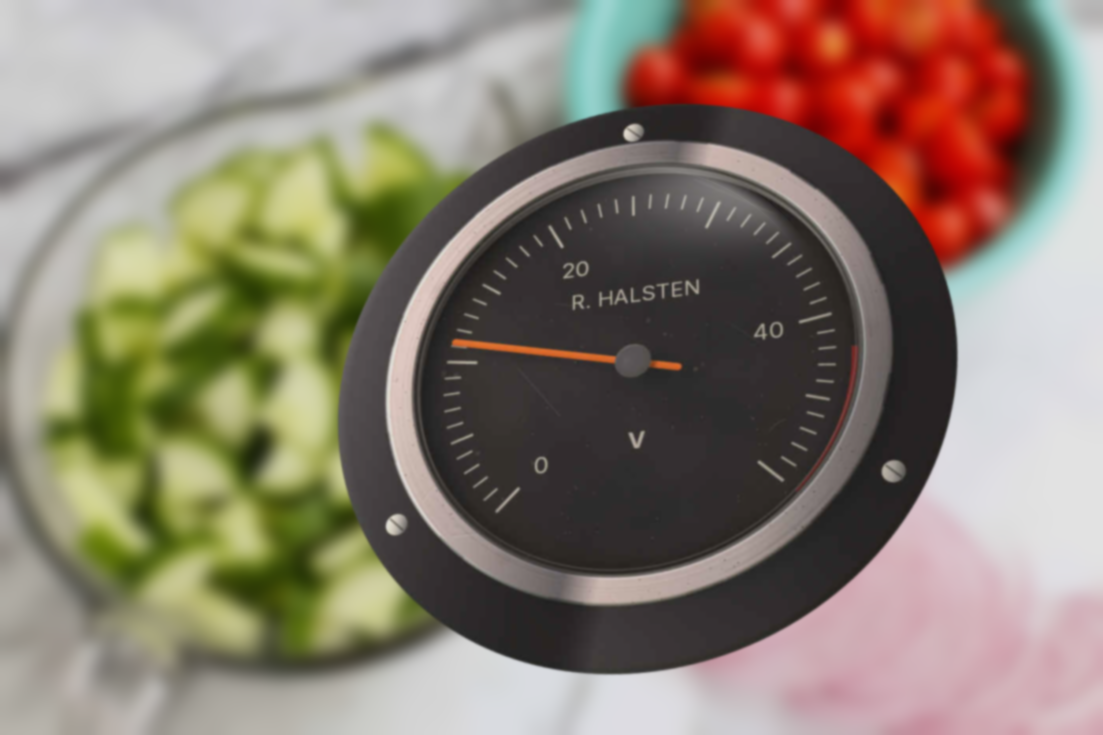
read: 11 V
